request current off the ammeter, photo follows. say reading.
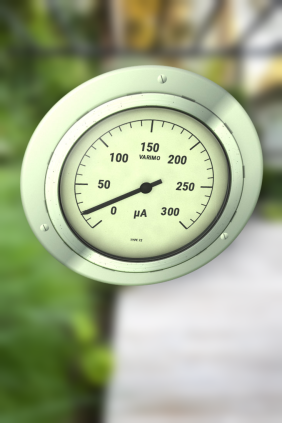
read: 20 µA
